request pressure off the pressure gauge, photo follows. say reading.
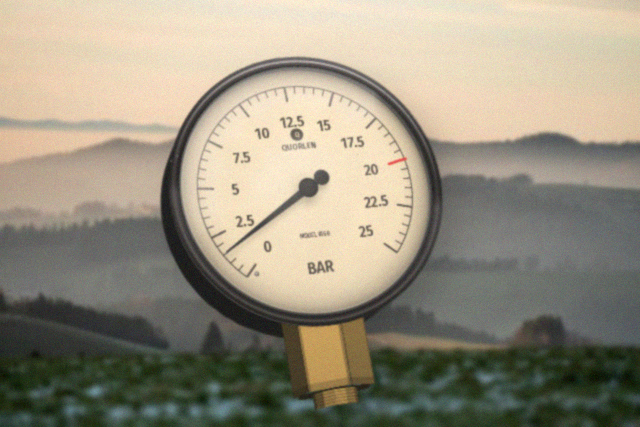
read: 1.5 bar
